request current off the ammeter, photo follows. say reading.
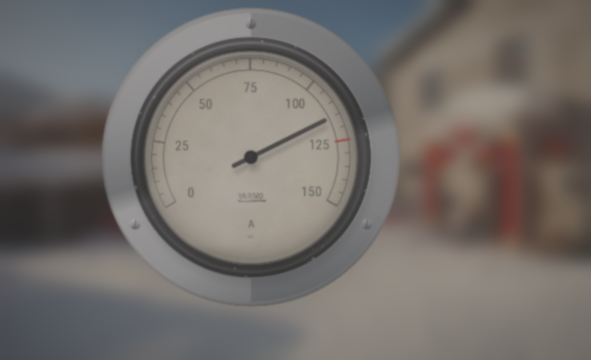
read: 115 A
